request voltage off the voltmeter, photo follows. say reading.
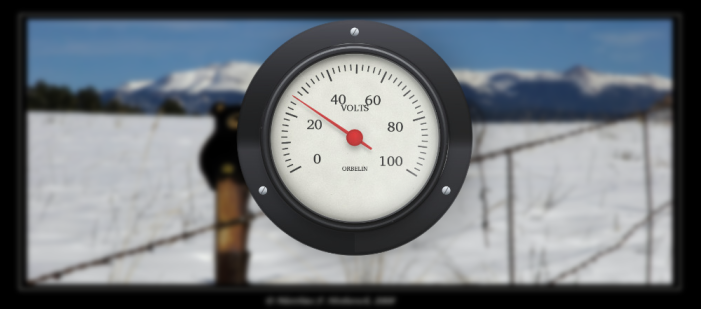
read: 26 V
